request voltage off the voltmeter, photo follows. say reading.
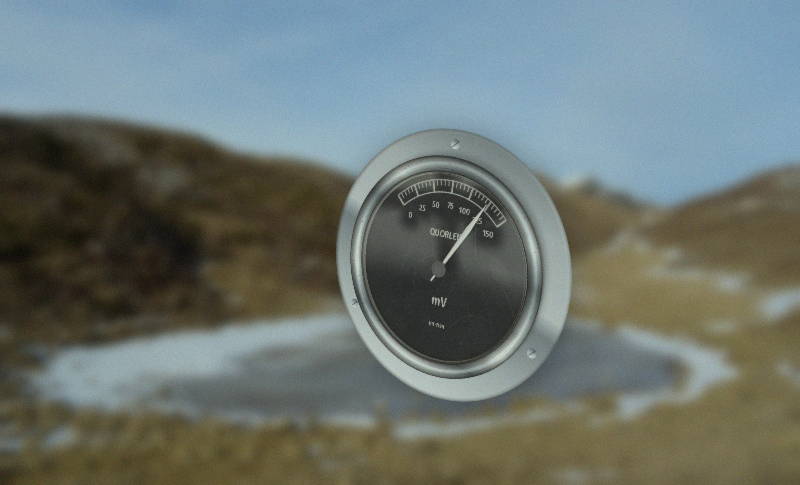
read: 125 mV
